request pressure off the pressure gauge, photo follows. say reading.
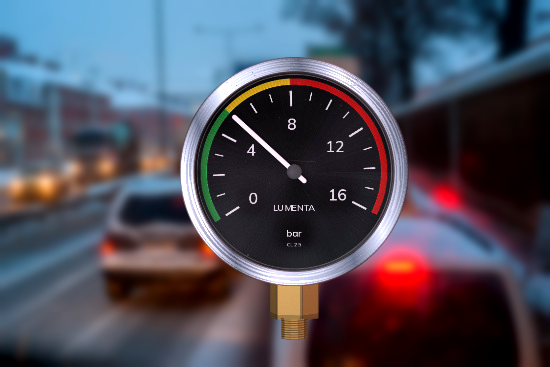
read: 5 bar
